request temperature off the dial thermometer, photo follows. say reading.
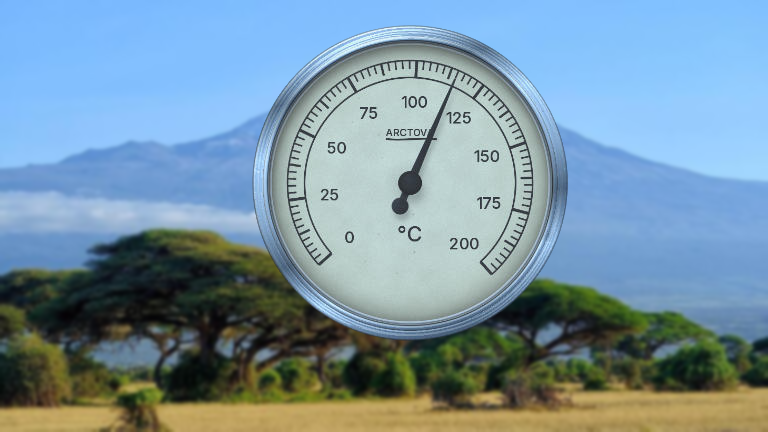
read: 115 °C
